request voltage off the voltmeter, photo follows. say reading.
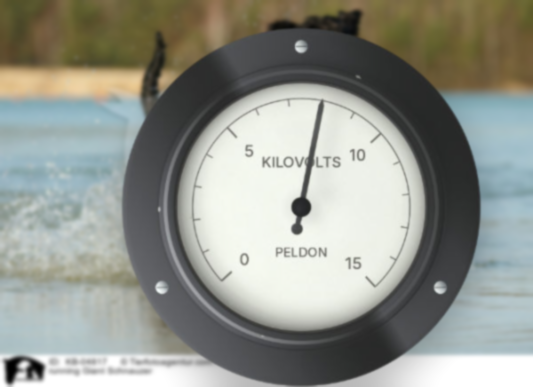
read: 8 kV
